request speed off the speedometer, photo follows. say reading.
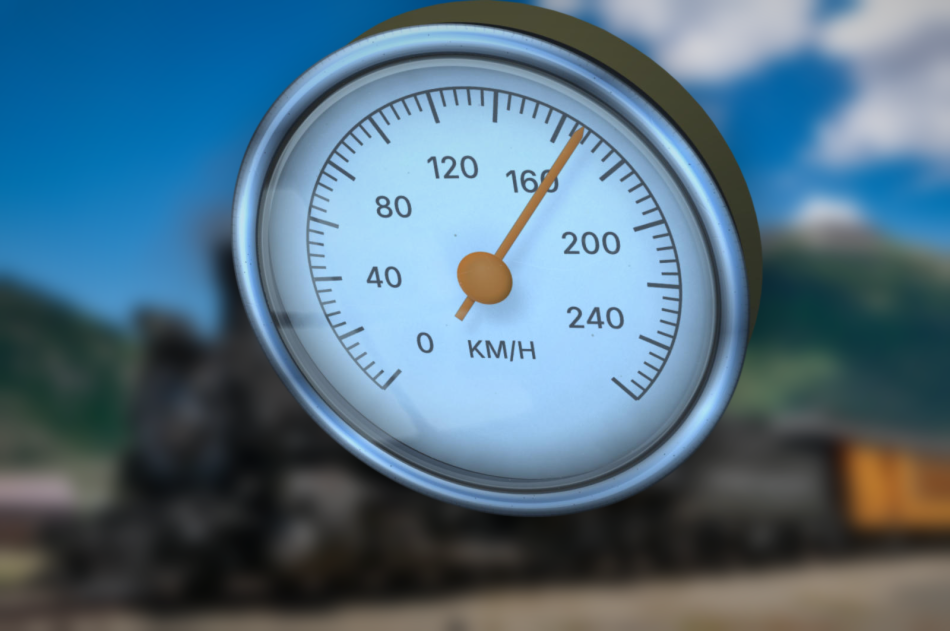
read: 166 km/h
